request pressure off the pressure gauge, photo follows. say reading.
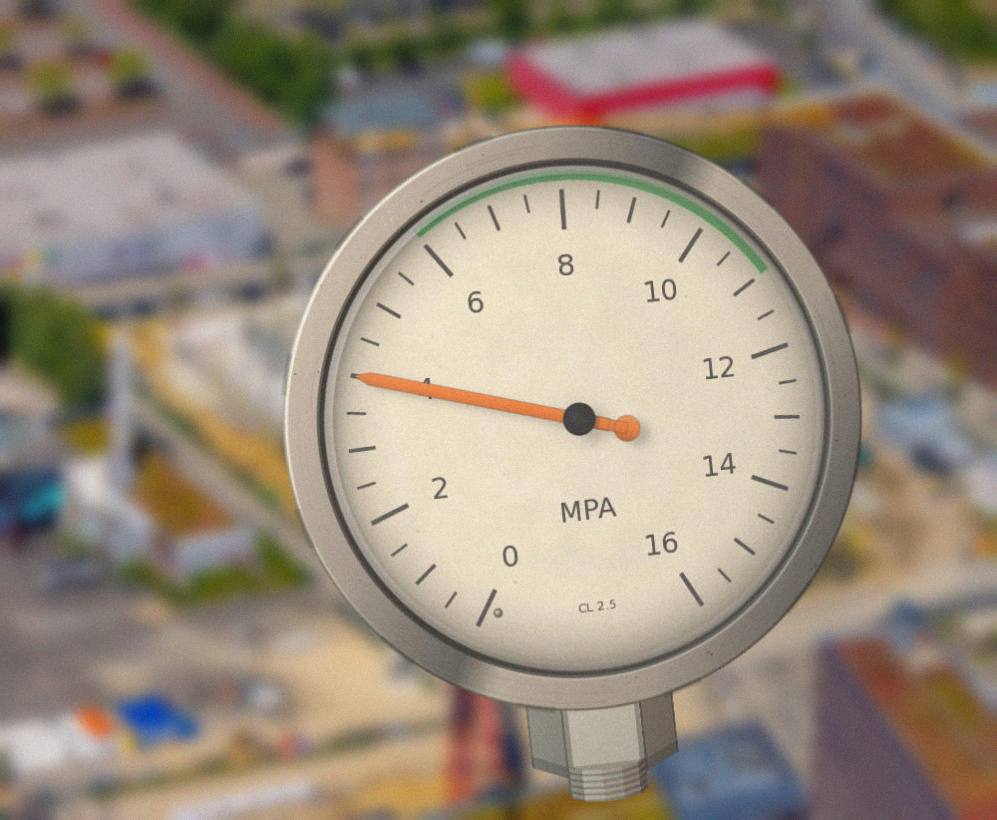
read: 4 MPa
